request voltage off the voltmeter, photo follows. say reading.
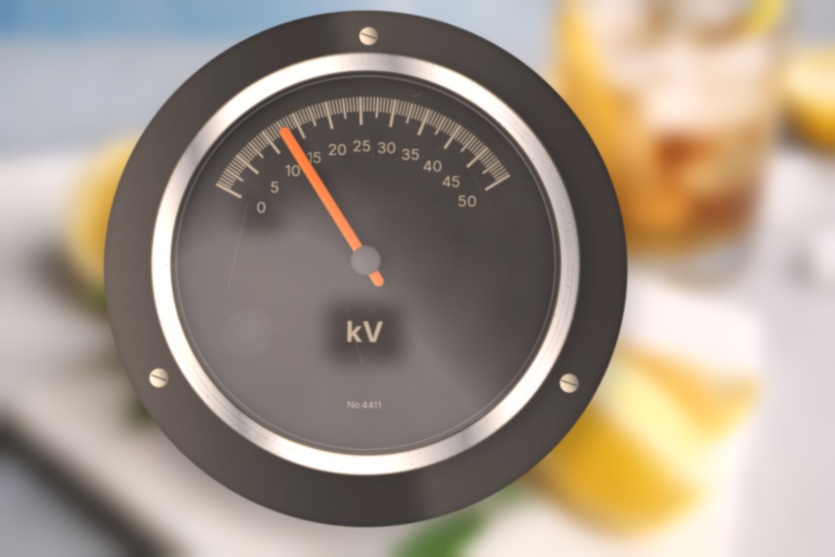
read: 12.5 kV
